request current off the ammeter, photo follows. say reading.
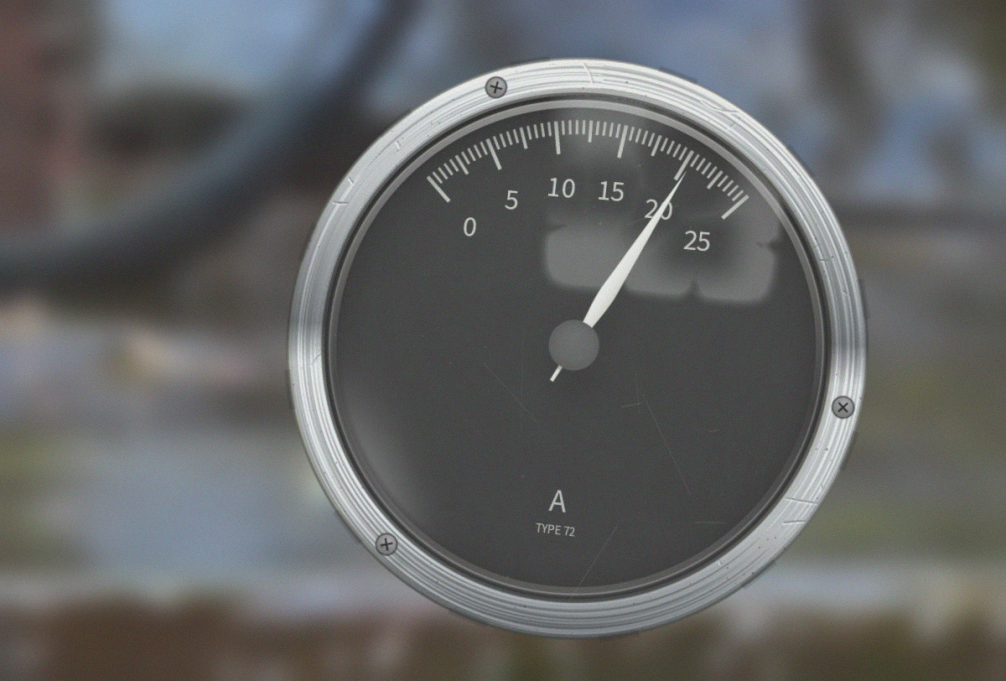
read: 20.5 A
